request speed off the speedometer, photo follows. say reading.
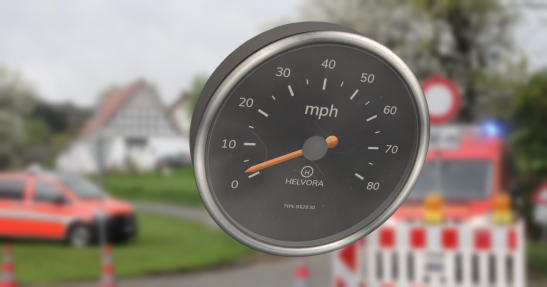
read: 2.5 mph
